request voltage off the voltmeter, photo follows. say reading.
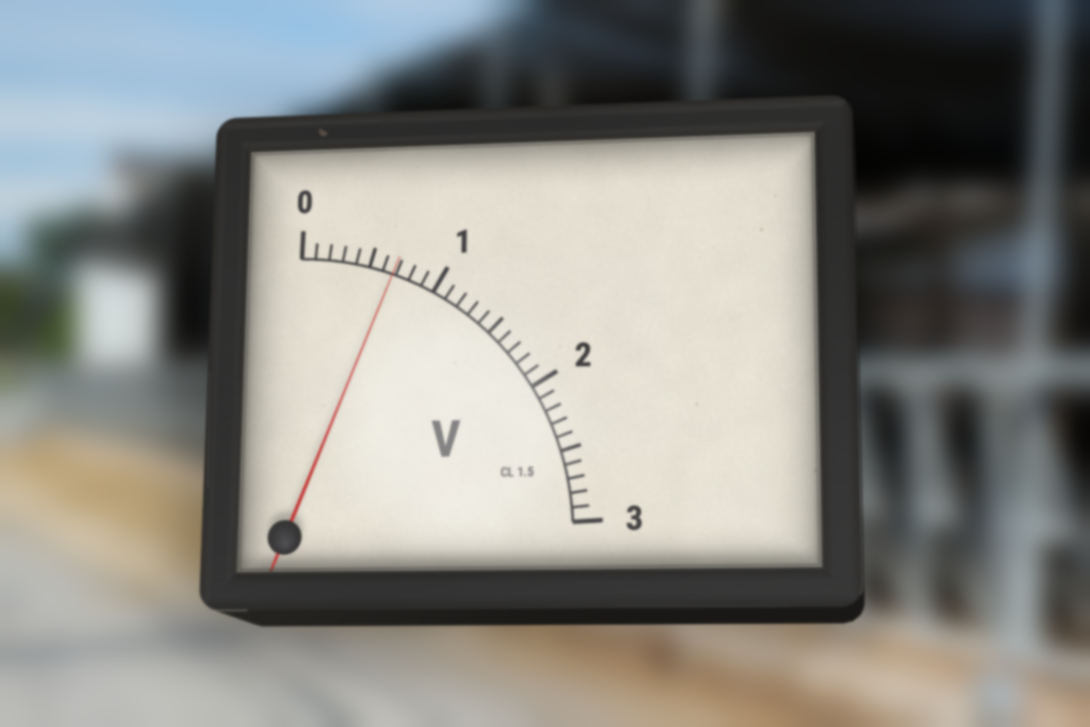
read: 0.7 V
